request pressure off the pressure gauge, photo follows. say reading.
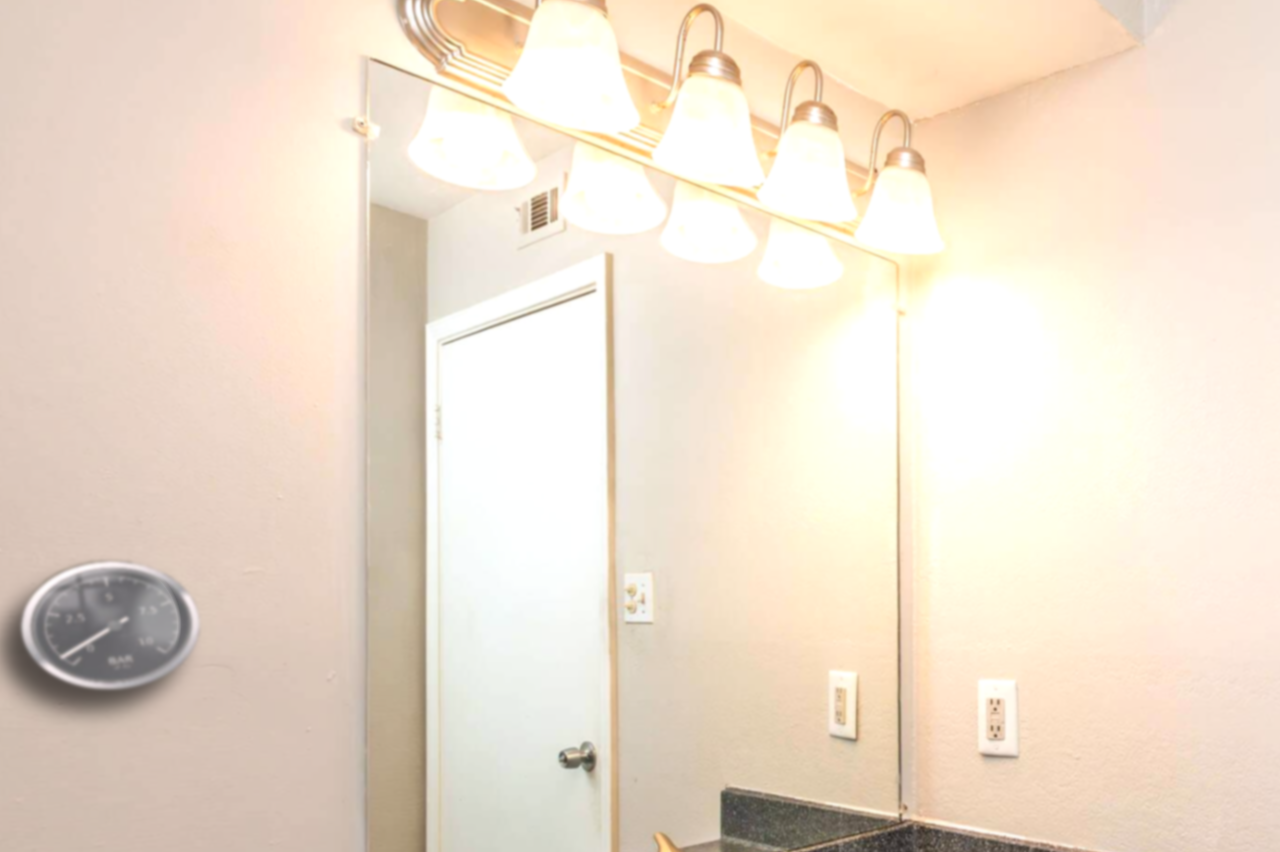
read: 0.5 bar
